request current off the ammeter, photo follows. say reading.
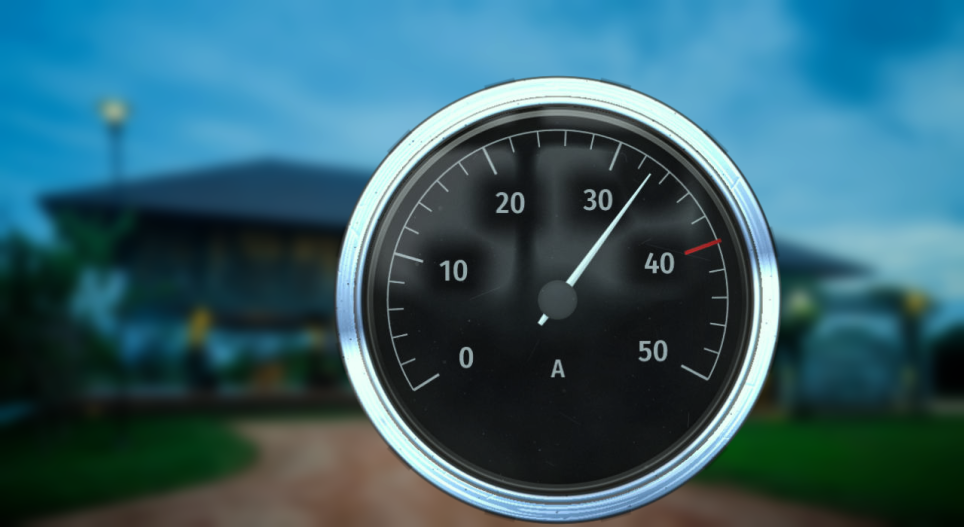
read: 33 A
